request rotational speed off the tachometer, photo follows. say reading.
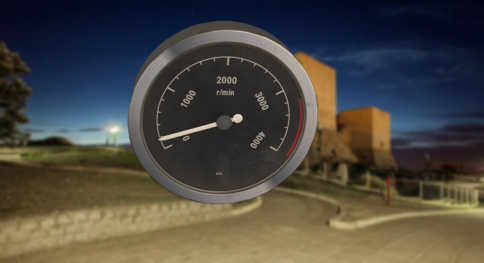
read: 200 rpm
